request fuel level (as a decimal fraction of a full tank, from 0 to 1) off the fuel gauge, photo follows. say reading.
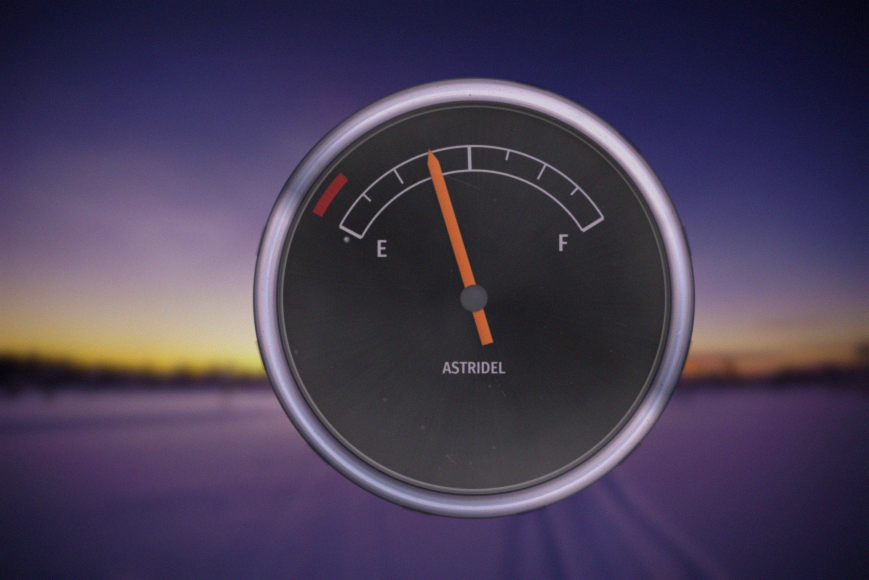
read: 0.375
